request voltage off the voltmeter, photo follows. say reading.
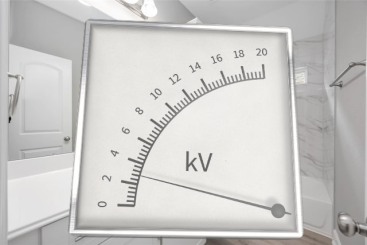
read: 2.8 kV
